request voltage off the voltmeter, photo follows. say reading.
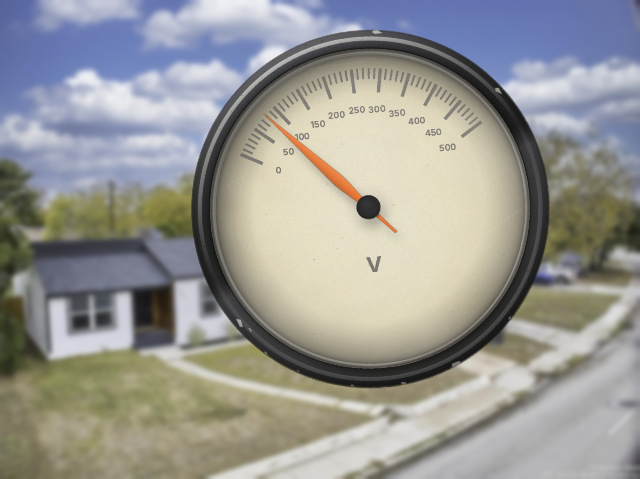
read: 80 V
